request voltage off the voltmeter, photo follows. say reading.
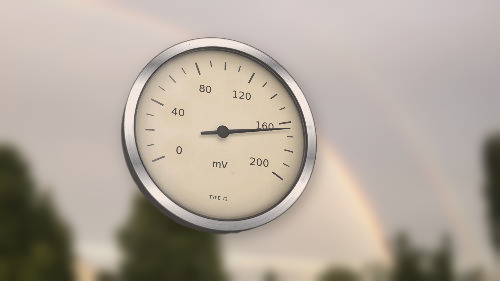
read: 165 mV
